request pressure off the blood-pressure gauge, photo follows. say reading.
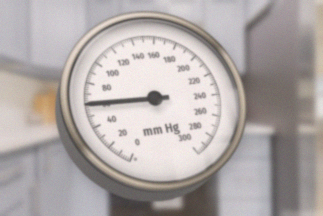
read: 60 mmHg
